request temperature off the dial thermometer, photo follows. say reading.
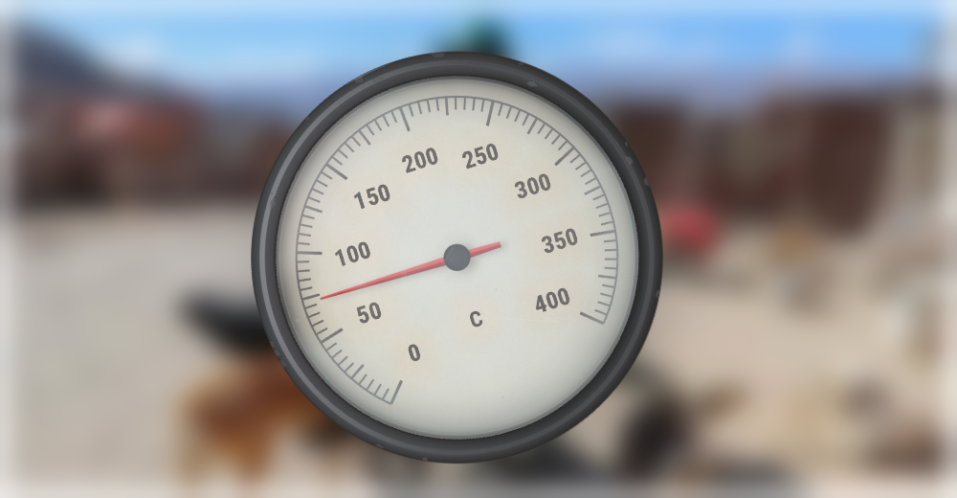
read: 72.5 °C
